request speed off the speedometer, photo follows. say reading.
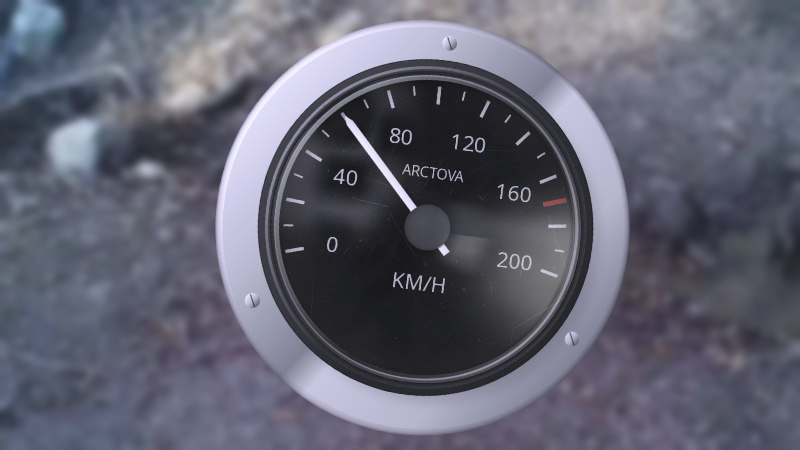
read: 60 km/h
